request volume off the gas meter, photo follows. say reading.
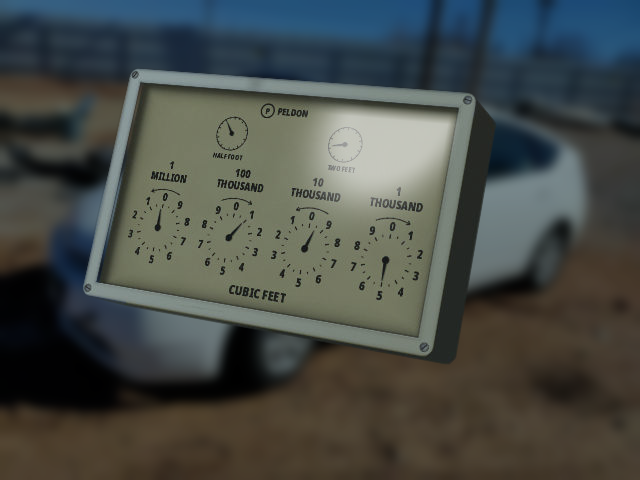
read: 9500 ft³
